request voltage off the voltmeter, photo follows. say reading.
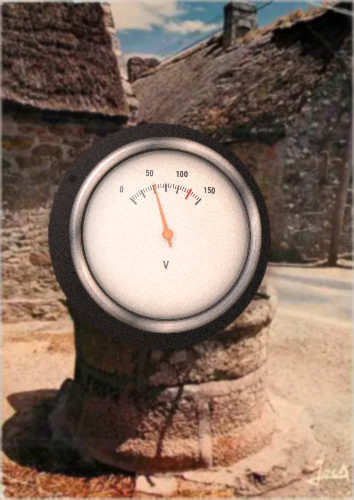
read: 50 V
